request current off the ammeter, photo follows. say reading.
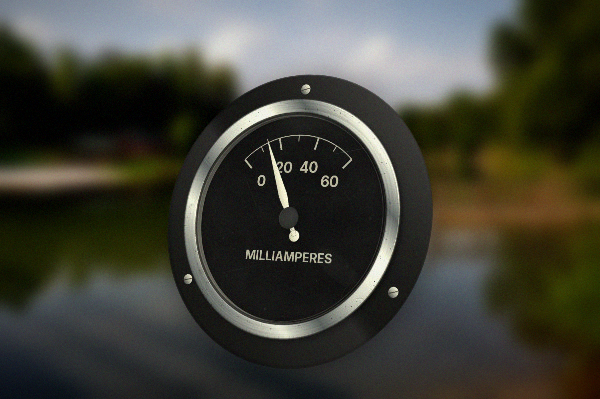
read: 15 mA
